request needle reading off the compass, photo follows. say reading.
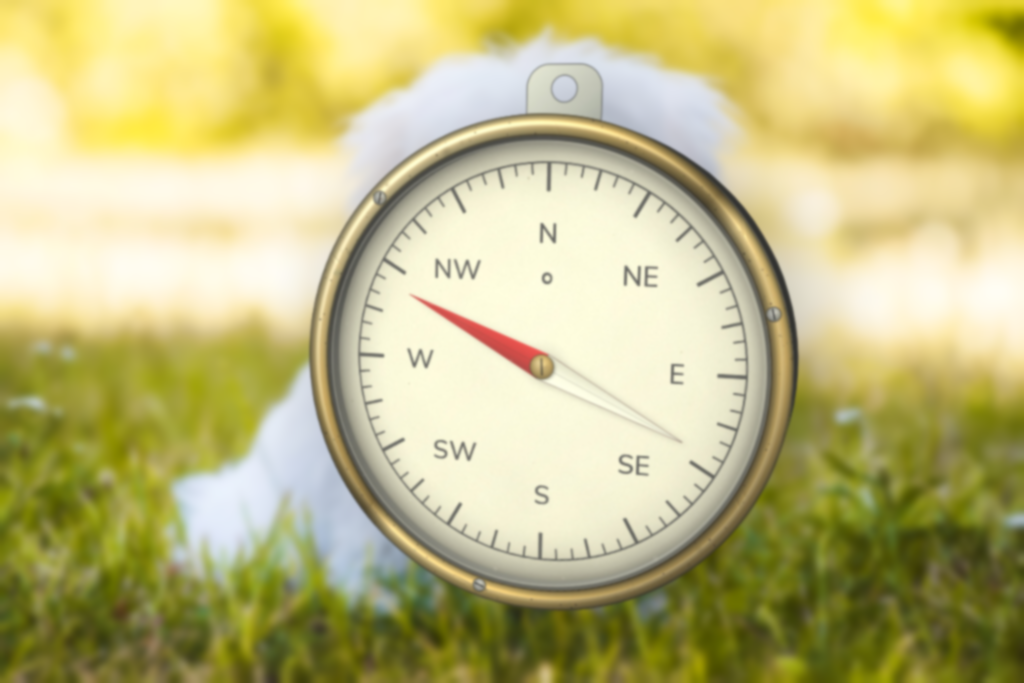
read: 295 °
